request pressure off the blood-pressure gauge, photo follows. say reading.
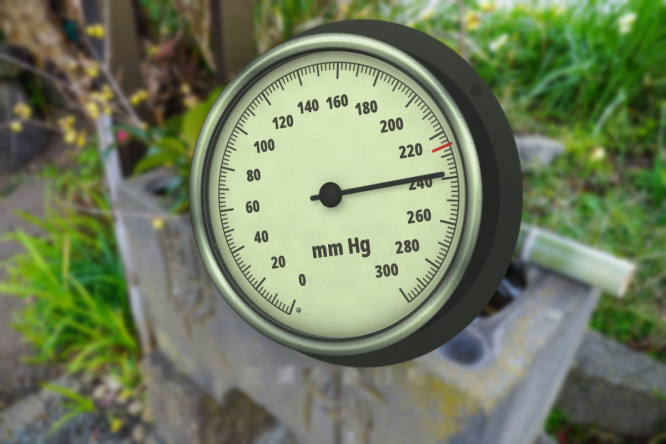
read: 238 mmHg
